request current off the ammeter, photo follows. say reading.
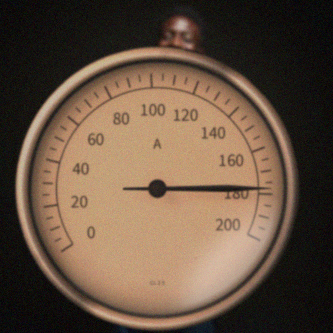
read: 177.5 A
